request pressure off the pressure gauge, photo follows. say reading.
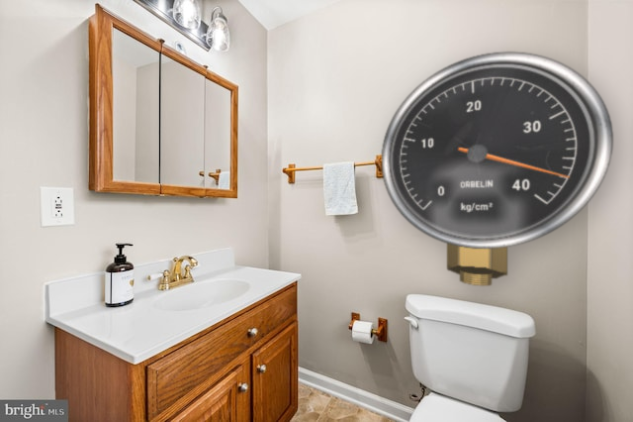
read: 37 kg/cm²
